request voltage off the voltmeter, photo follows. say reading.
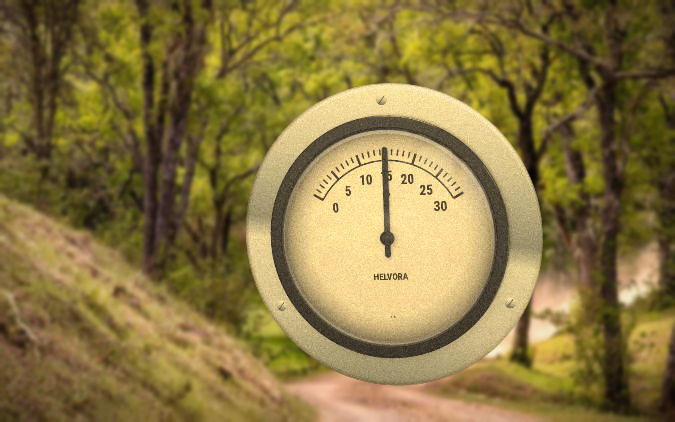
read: 15 V
